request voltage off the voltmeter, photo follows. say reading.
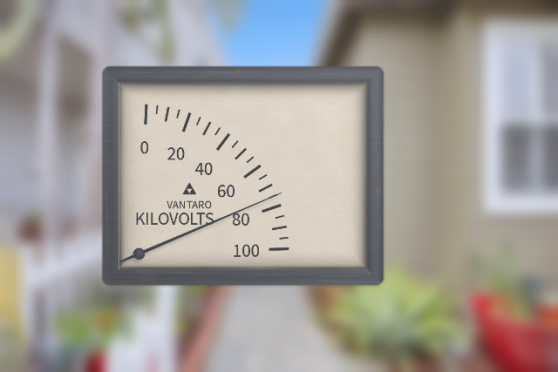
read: 75 kV
